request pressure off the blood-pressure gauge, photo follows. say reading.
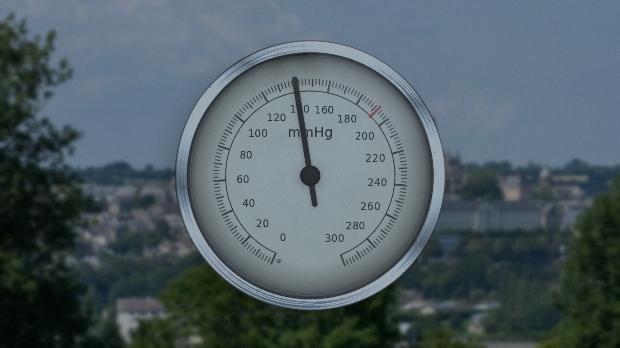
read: 140 mmHg
